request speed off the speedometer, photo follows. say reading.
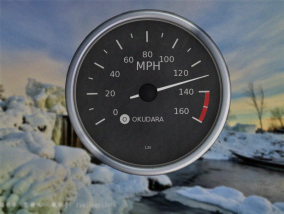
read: 130 mph
